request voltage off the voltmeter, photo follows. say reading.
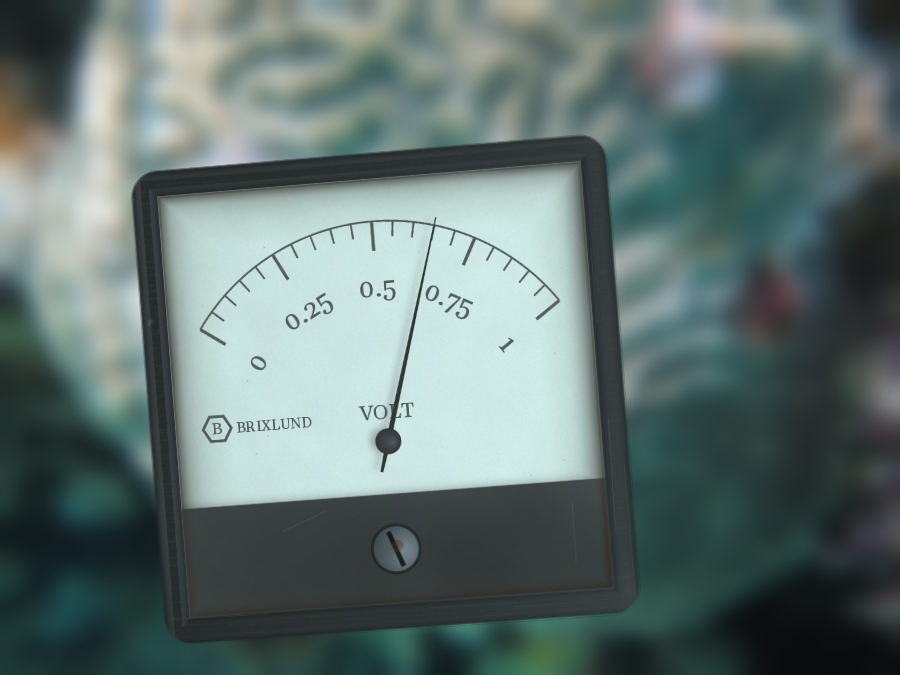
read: 0.65 V
